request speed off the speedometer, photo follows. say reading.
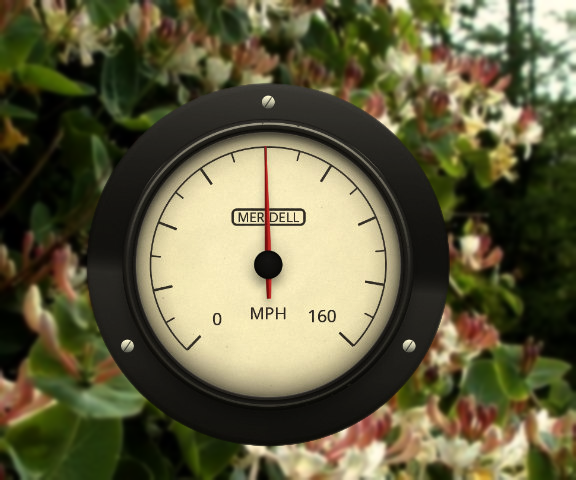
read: 80 mph
